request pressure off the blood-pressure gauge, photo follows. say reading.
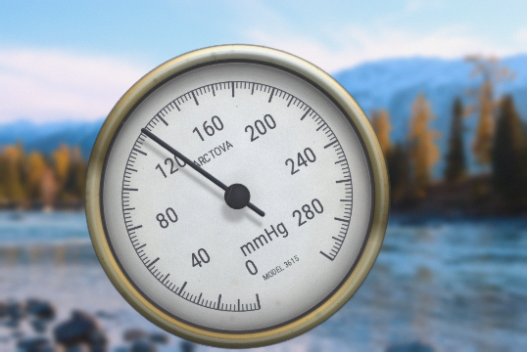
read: 130 mmHg
